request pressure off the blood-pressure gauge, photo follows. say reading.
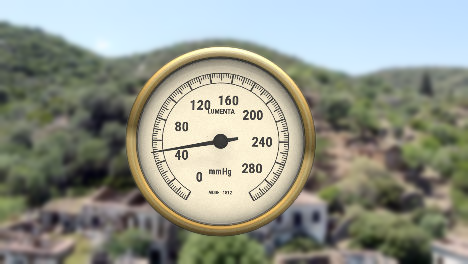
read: 50 mmHg
